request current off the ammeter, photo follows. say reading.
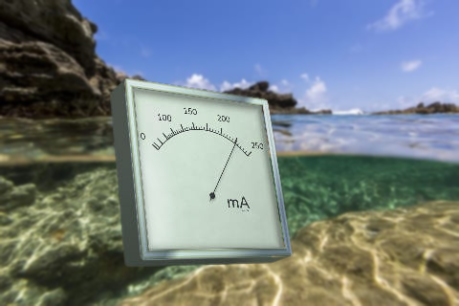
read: 225 mA
